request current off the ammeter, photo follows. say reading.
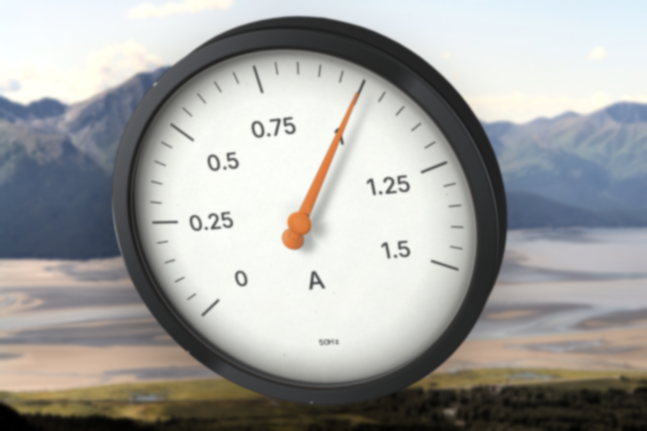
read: 1 A
